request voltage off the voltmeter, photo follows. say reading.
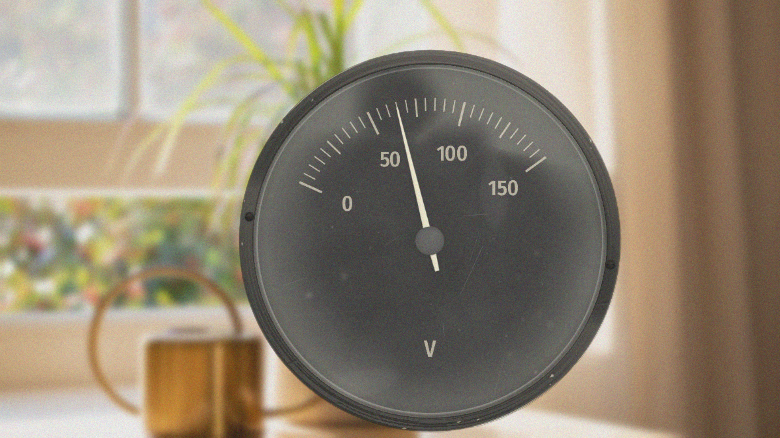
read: 65 V
